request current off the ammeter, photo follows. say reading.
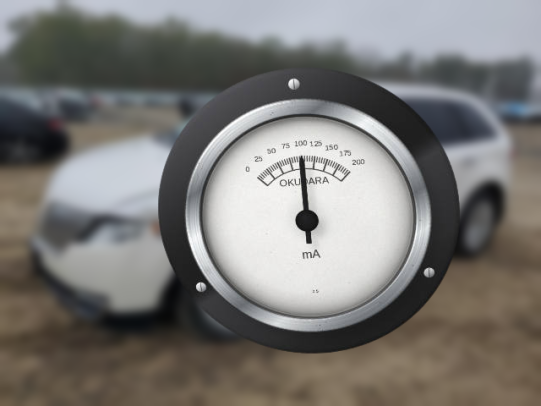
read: 100 mA
